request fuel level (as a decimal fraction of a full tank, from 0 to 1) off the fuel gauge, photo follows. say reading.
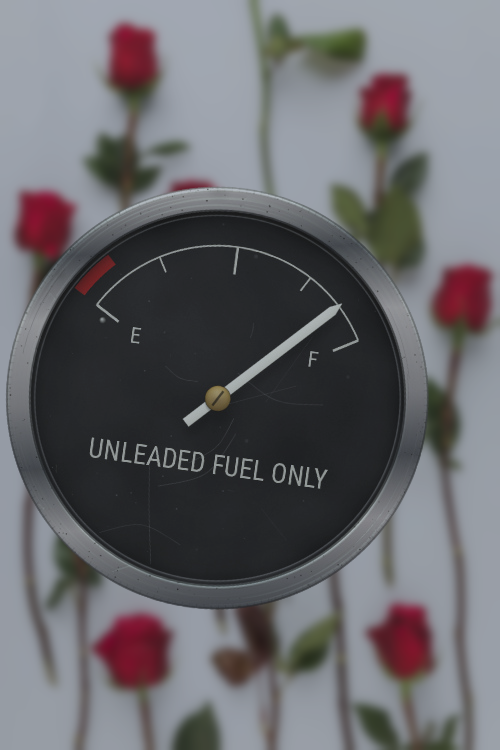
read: 0.875
